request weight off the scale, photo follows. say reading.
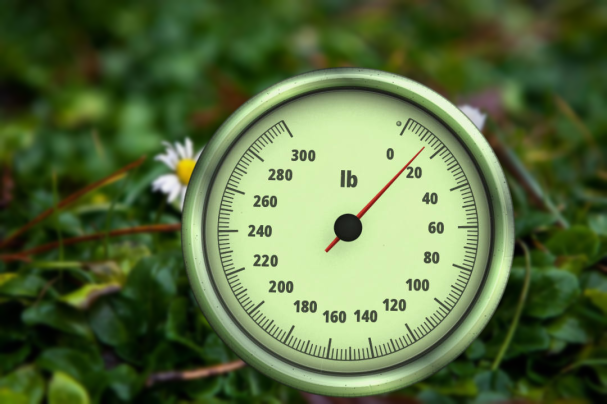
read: 14 lb
